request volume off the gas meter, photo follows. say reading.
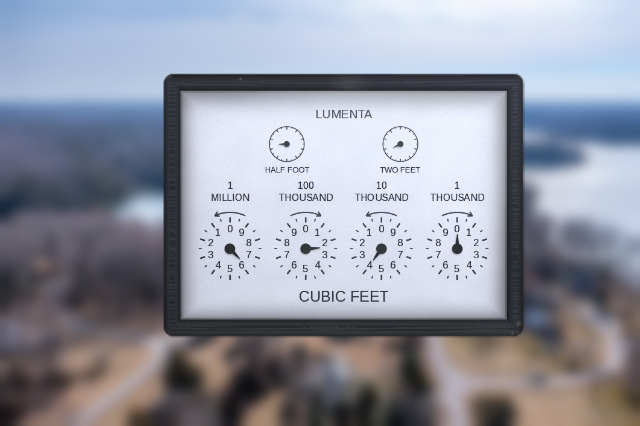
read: 624000 ft³
